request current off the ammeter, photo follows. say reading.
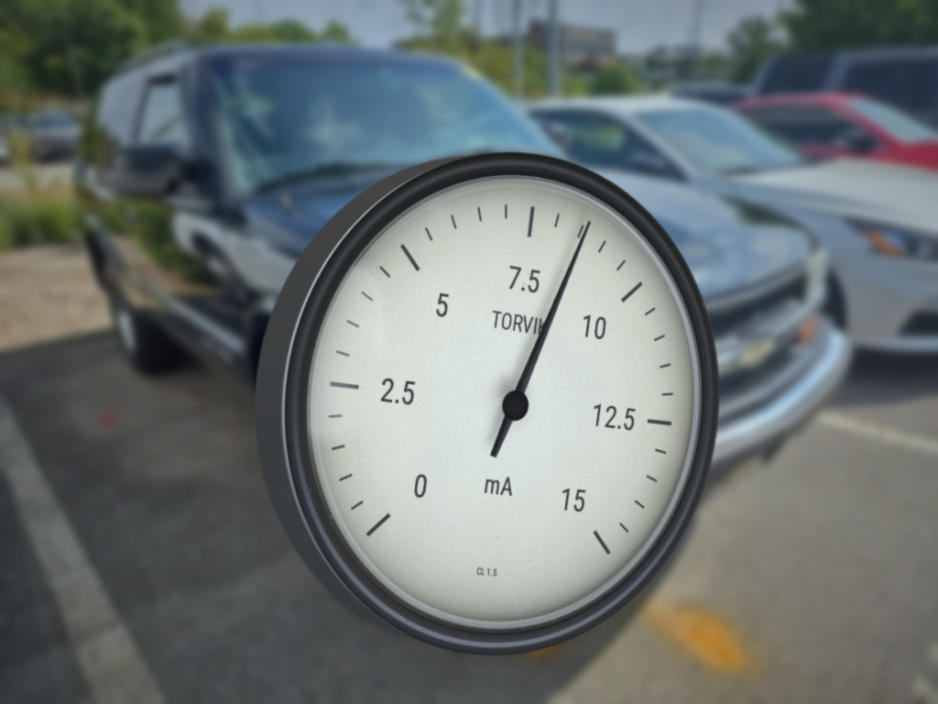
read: 8.5 mA
